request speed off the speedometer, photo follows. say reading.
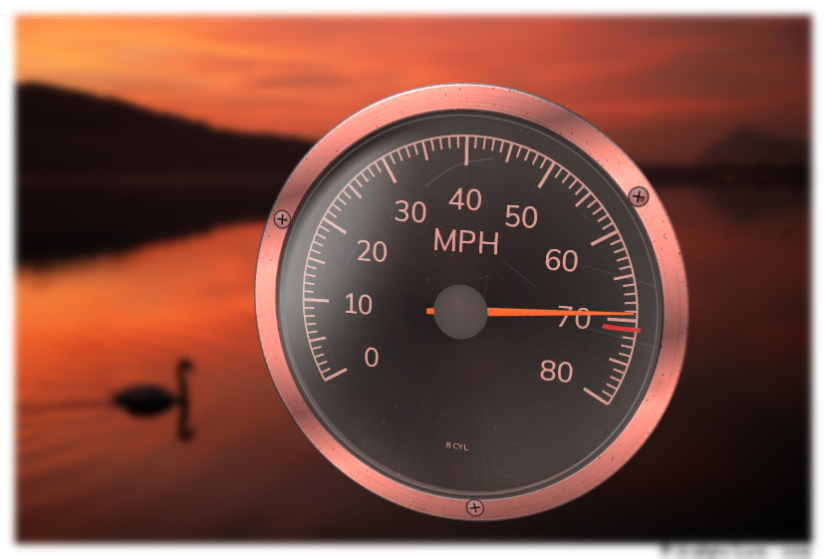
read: 69 mph
